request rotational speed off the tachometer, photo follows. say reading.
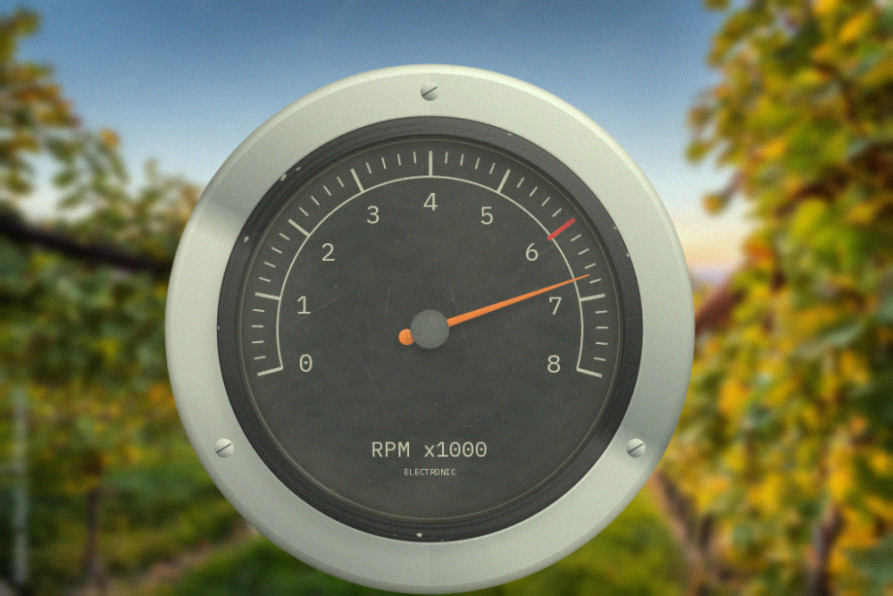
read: 6700 rpm
